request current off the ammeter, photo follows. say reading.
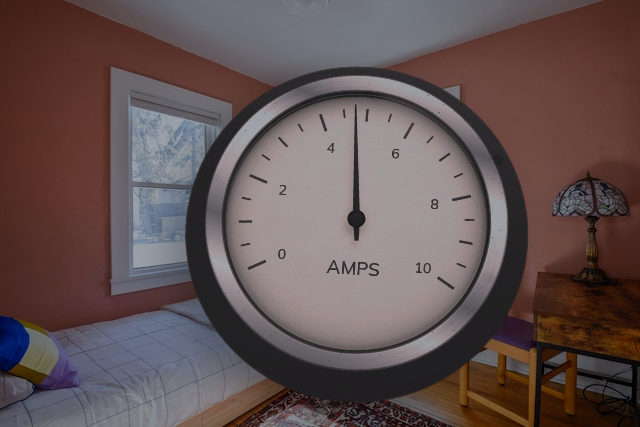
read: 4.75 A
